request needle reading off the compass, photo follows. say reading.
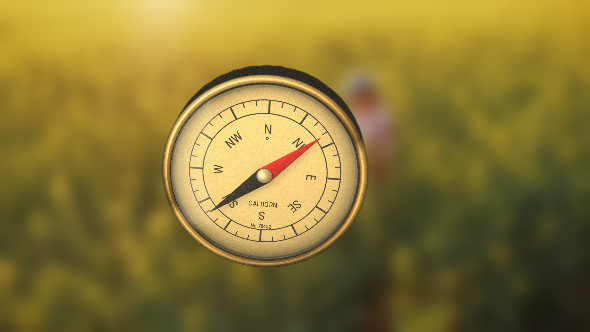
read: 50 °
